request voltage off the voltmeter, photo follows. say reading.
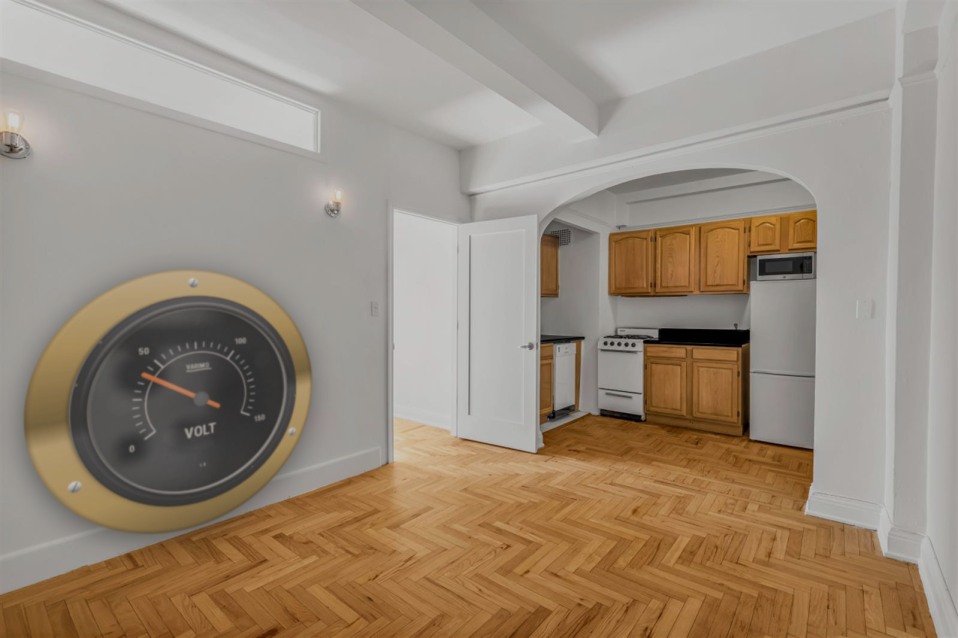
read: 40 V
